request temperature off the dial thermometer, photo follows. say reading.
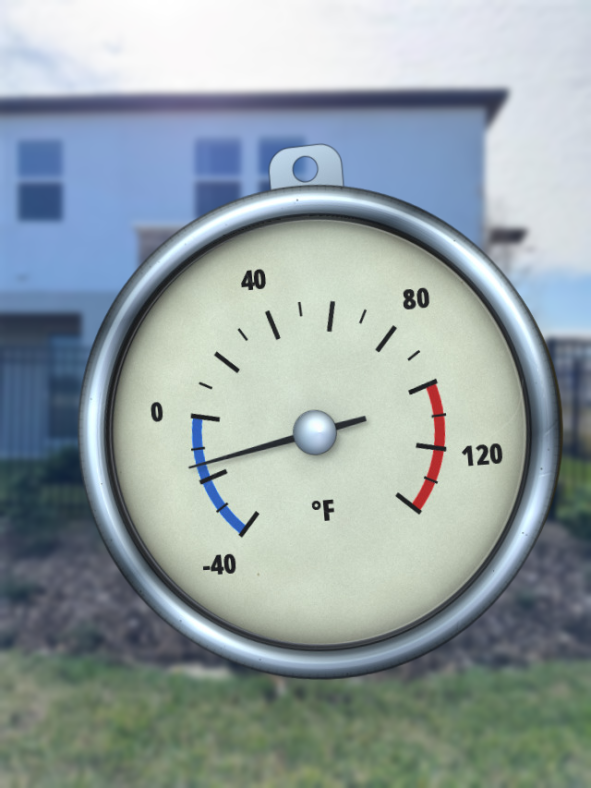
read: -15 °F
